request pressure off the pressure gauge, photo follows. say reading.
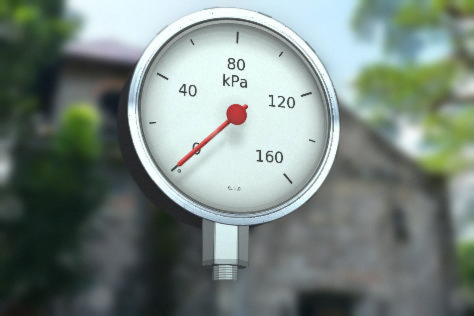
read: 0 kPa
